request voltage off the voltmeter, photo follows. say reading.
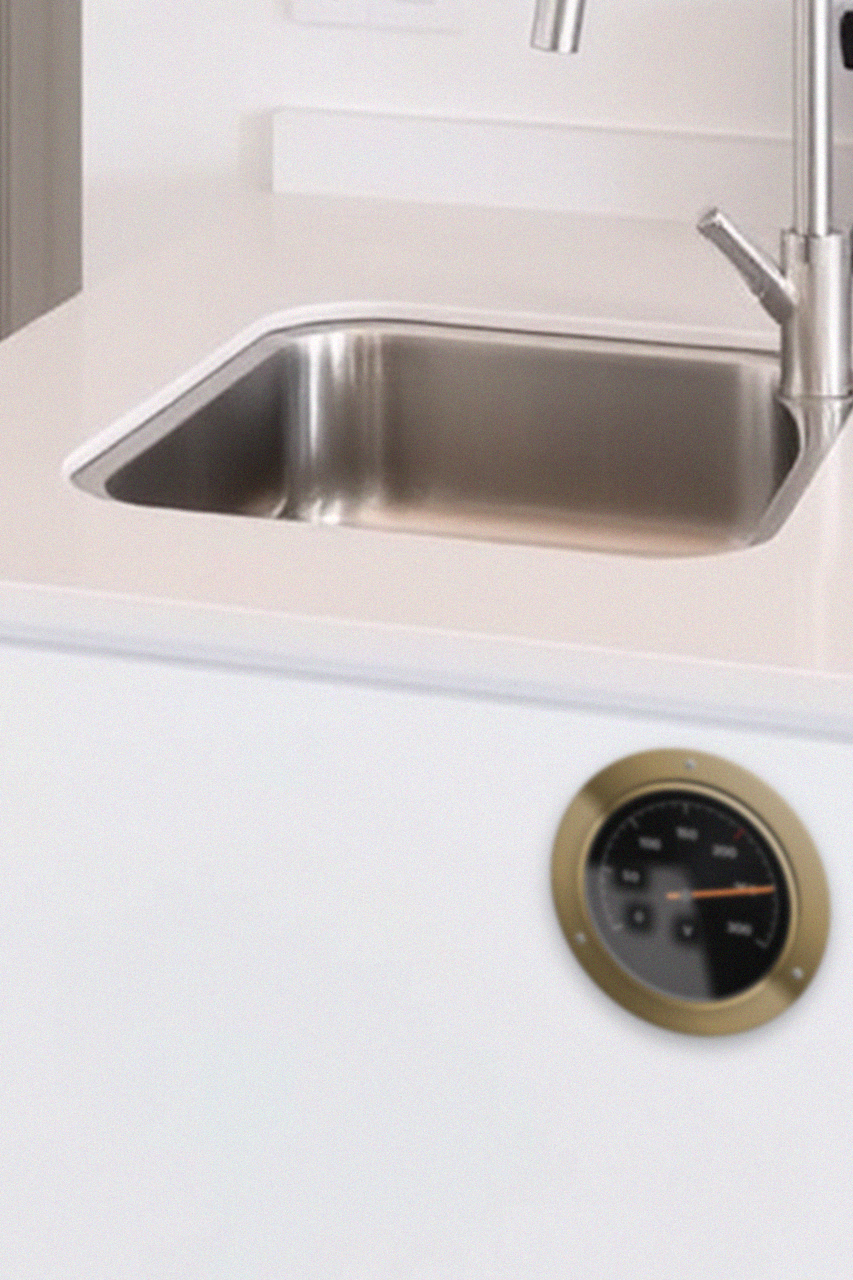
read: 250 V
